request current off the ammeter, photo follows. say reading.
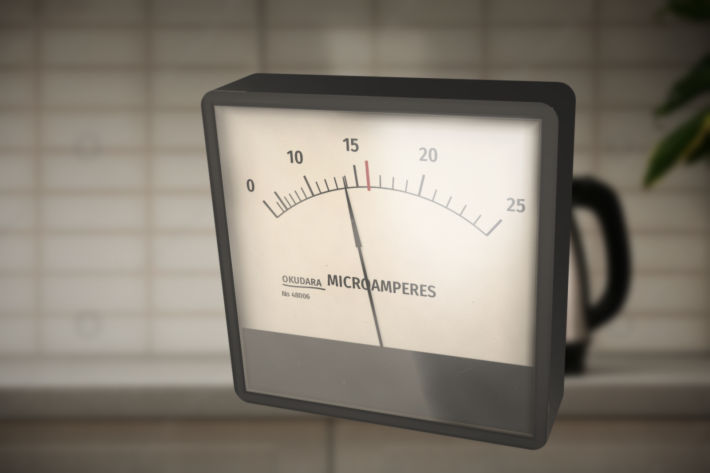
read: 14 µA
